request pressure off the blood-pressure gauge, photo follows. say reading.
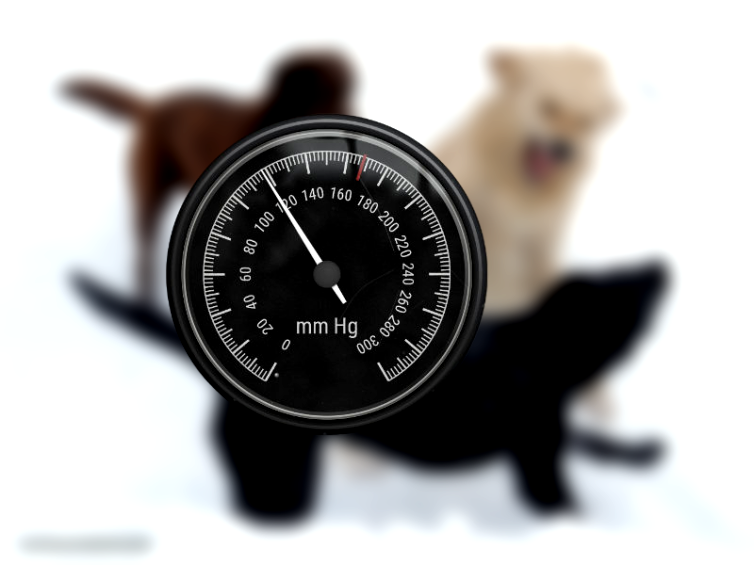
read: 118 mmHg
